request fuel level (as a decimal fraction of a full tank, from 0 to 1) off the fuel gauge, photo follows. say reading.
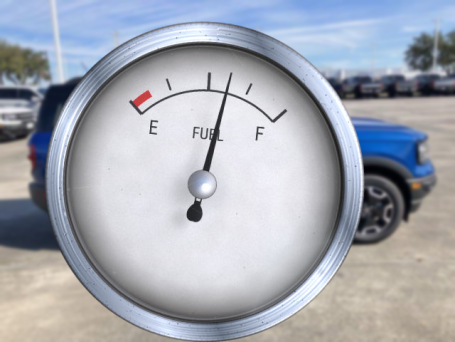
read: 0.625
